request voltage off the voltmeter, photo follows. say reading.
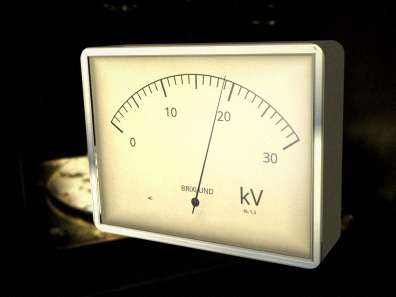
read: 19 kV
